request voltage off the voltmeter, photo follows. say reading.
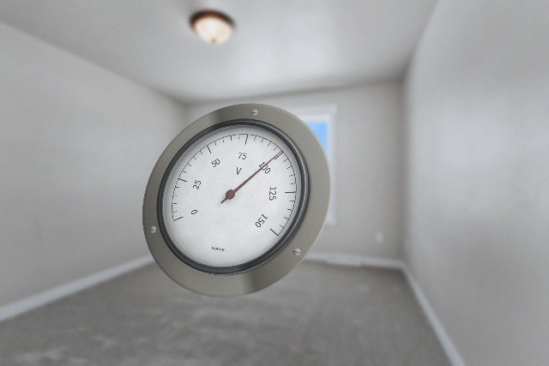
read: 100 V
